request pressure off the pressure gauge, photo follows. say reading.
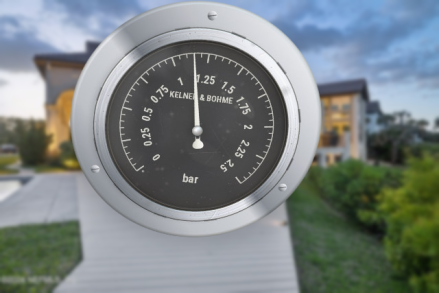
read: 1.15 bar
